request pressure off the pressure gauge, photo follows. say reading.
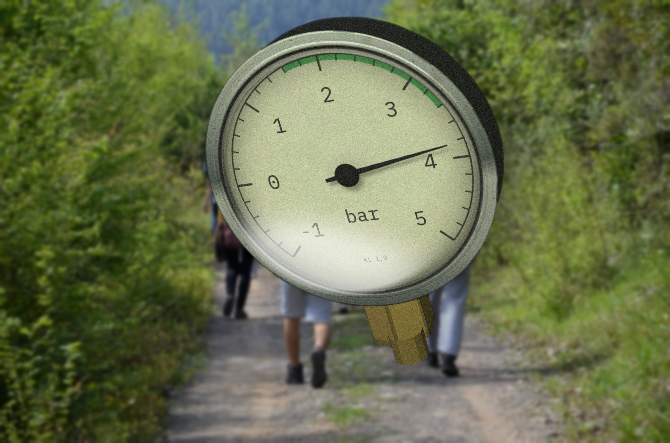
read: 3.8 bar
